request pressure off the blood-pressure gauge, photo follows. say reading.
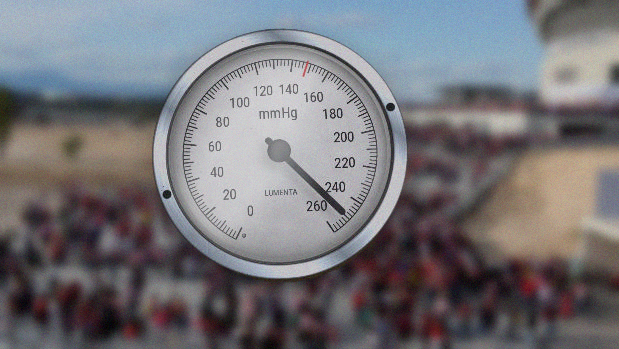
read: 250 mmHg
